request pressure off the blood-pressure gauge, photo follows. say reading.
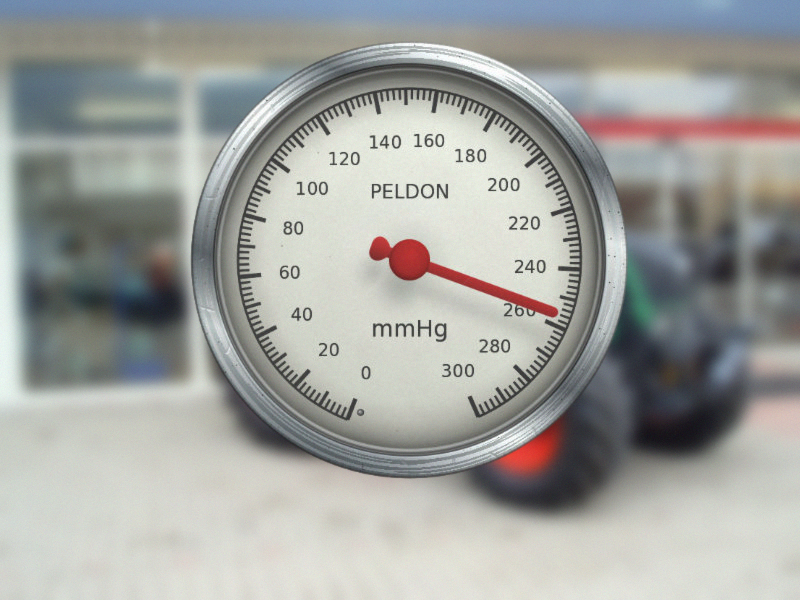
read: 256 mmHg
